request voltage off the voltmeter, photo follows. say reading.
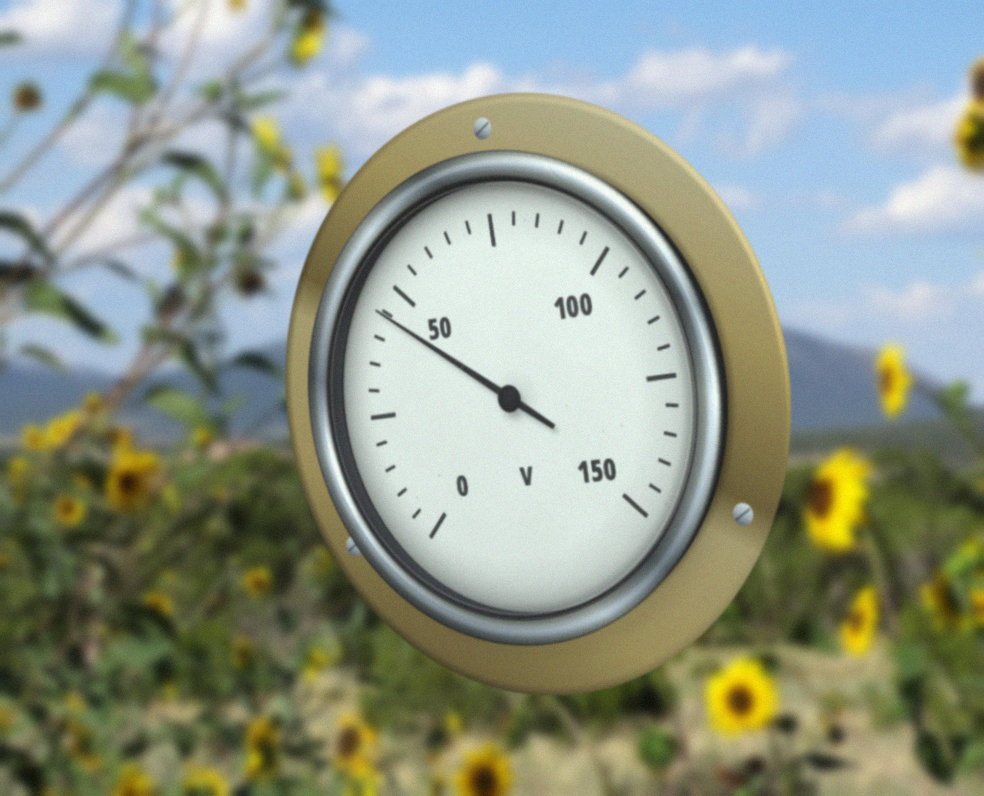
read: 45 V
